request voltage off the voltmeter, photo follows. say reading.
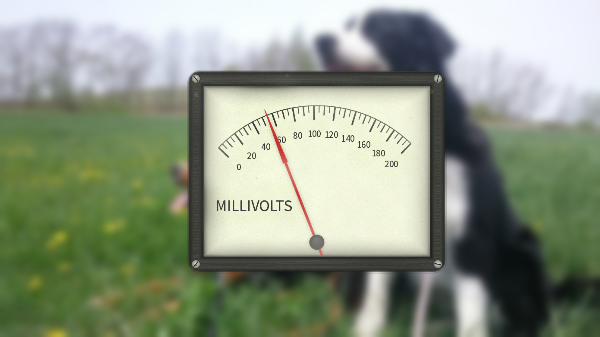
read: 55 mV
